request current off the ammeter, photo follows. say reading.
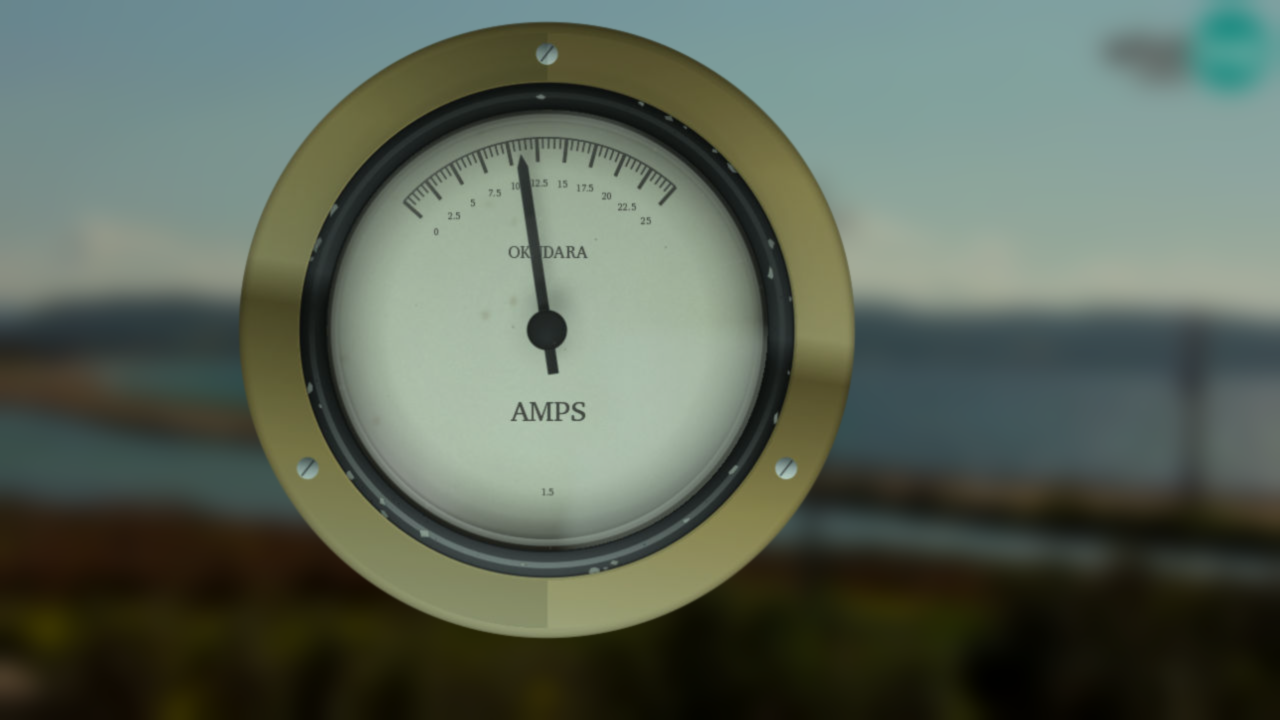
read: 11 A
